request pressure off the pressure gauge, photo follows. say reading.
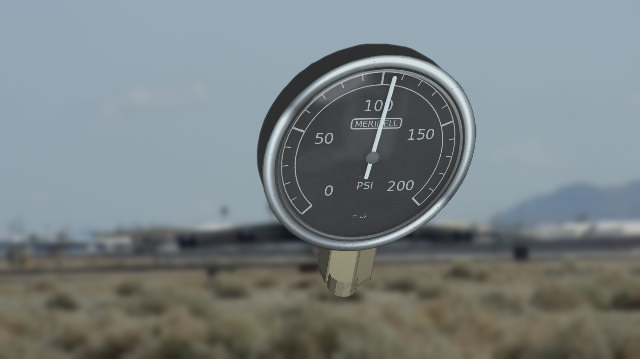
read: 105 psi
